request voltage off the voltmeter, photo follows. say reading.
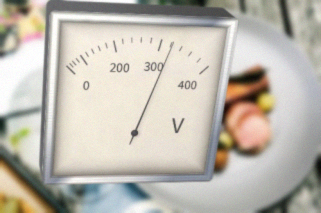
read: 320 V
